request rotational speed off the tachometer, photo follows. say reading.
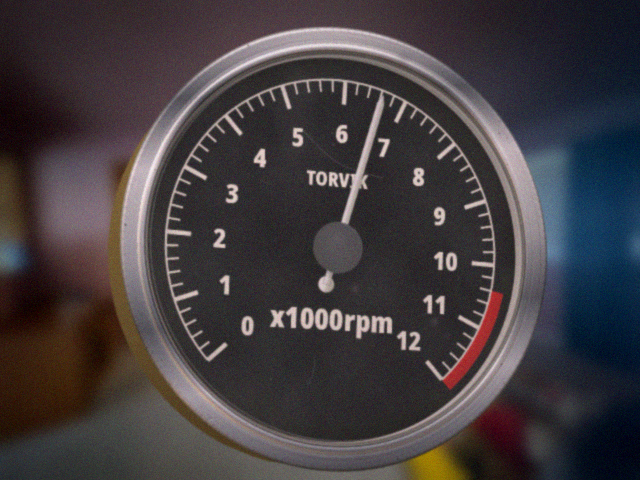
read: 6600 rpm
